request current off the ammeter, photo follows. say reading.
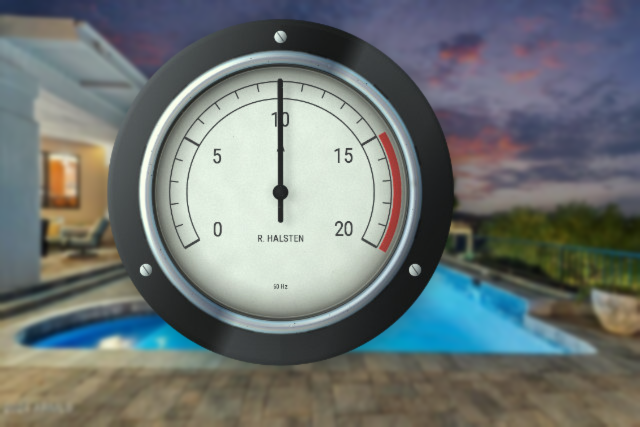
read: 10 A
